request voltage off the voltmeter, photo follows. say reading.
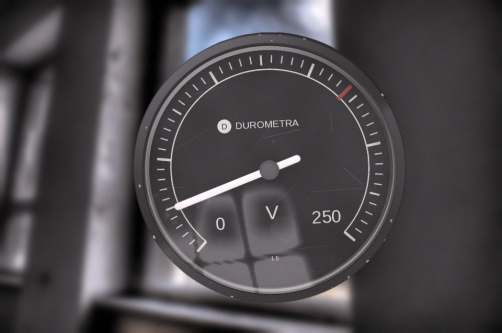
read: 25 V
